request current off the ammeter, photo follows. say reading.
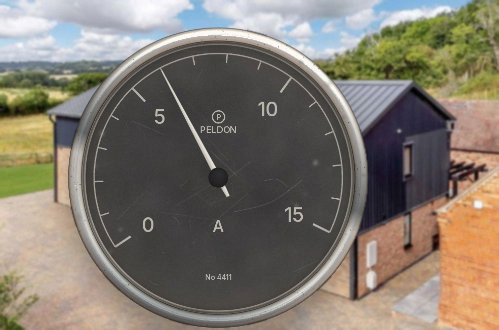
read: 6 A
